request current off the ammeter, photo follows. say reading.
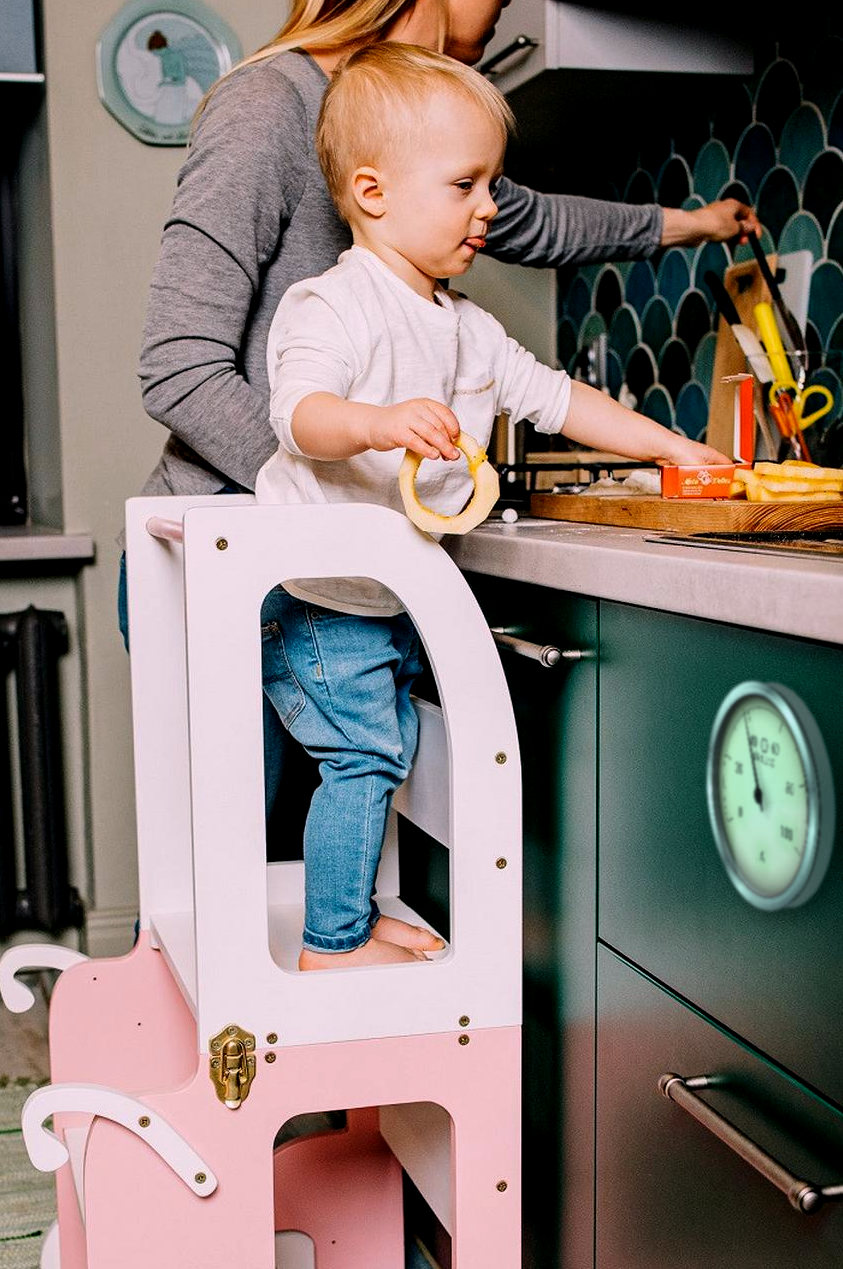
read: 40 A
